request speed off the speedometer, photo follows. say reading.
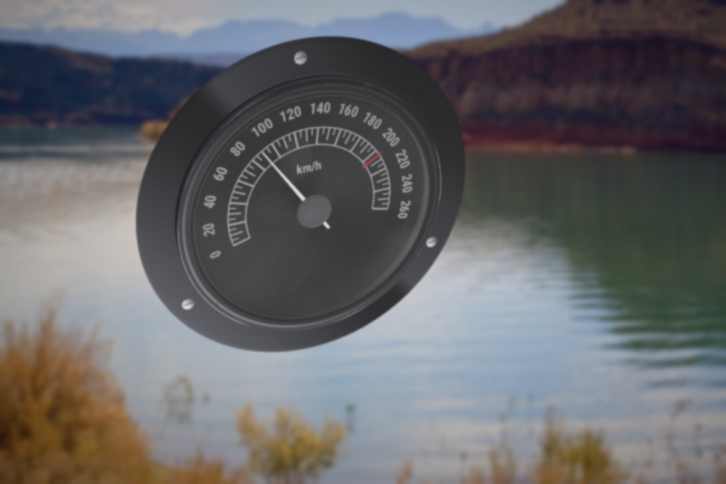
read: 90 km/h
